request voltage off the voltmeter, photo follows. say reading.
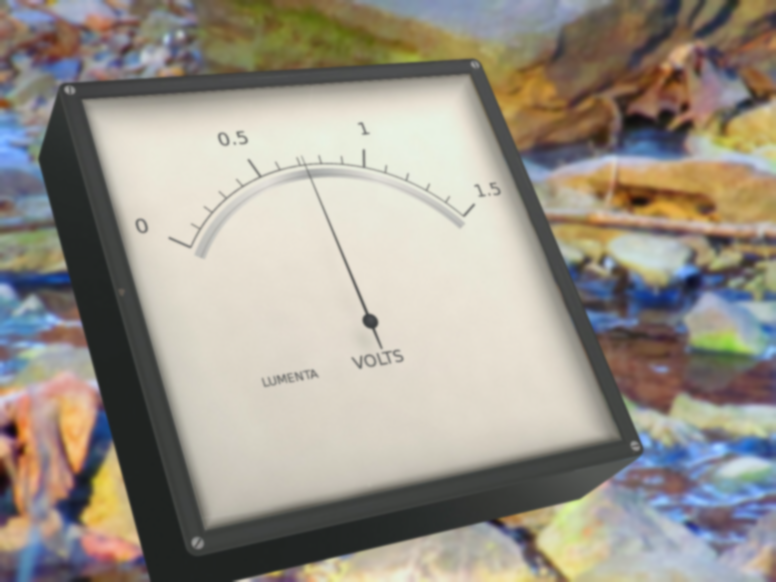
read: 0.7 V
